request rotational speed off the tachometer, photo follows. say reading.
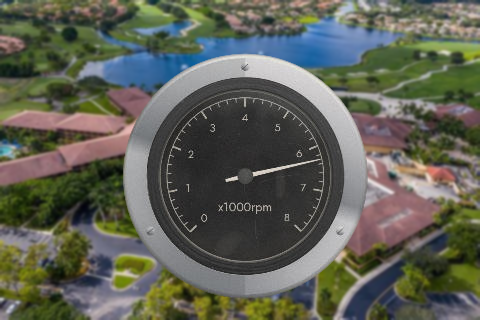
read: 6300 rpm
